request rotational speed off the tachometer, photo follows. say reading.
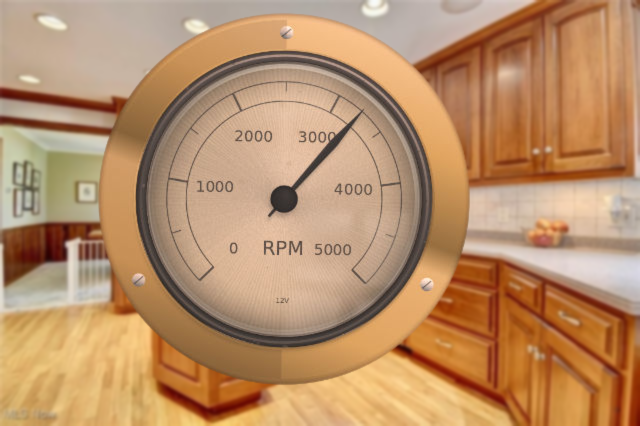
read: 3250 rpm
